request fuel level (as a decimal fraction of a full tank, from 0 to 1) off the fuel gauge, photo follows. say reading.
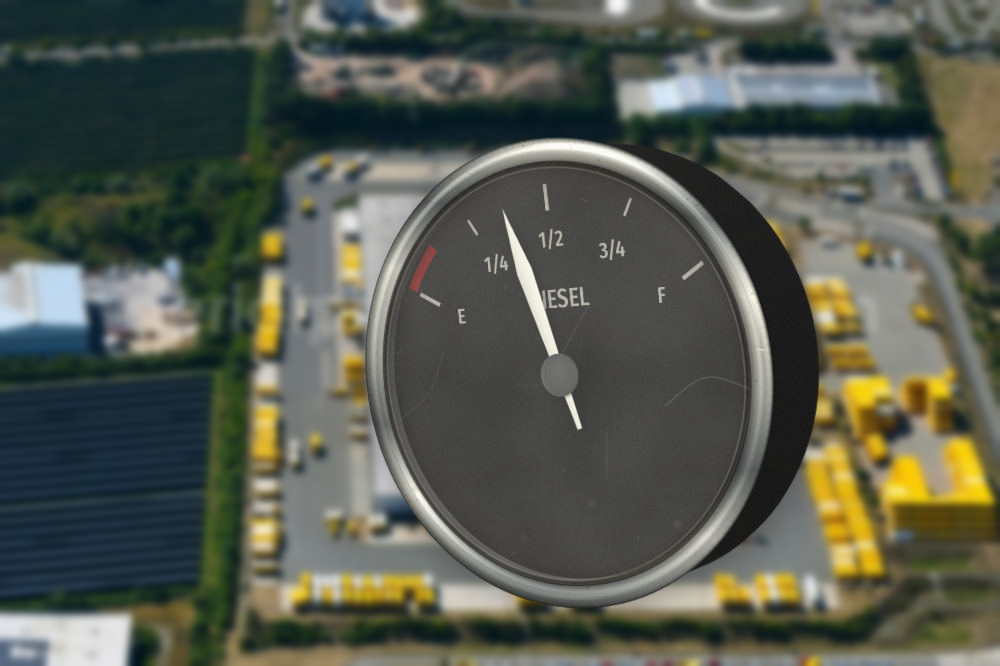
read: 0.375
